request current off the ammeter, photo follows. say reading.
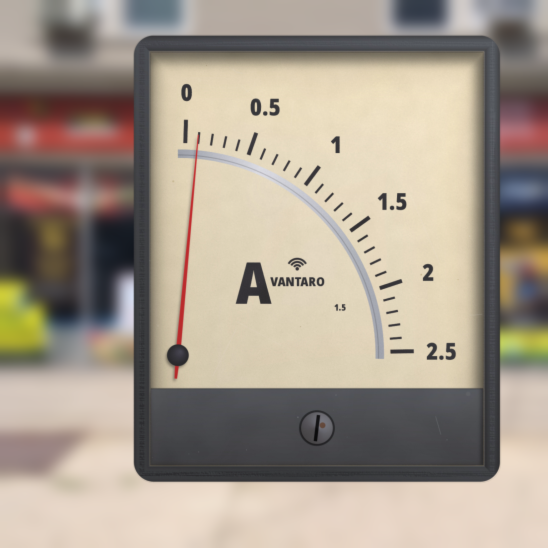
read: 0.1 A
